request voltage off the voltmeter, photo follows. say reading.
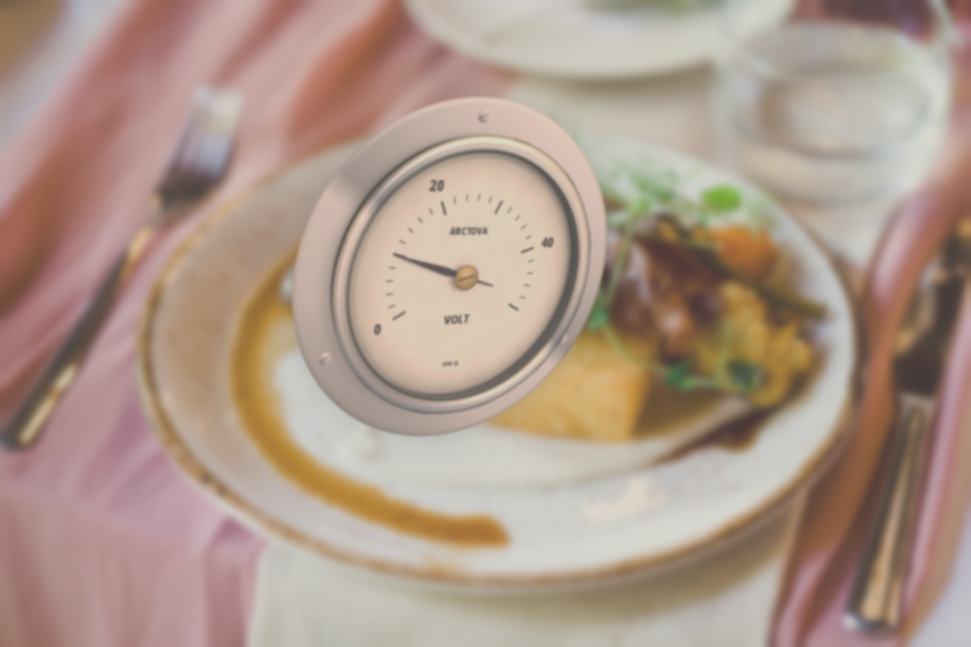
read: 10 V
